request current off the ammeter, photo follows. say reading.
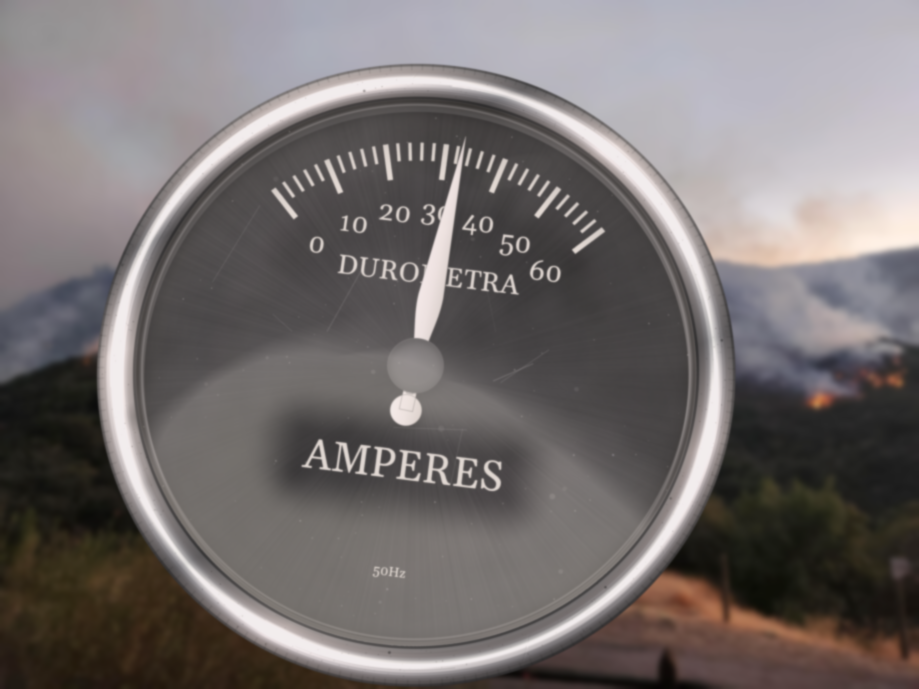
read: 33 A
